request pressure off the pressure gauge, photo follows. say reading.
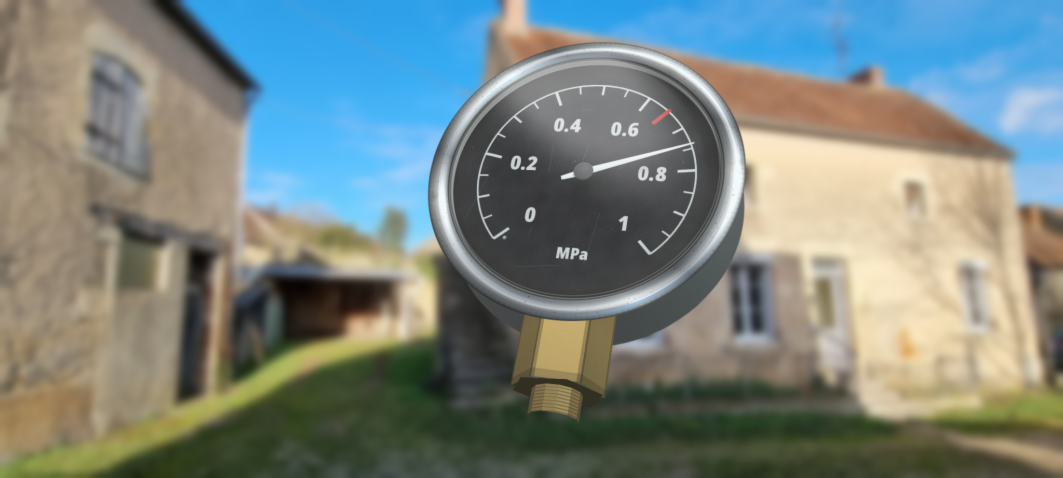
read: 0.75 MPa
